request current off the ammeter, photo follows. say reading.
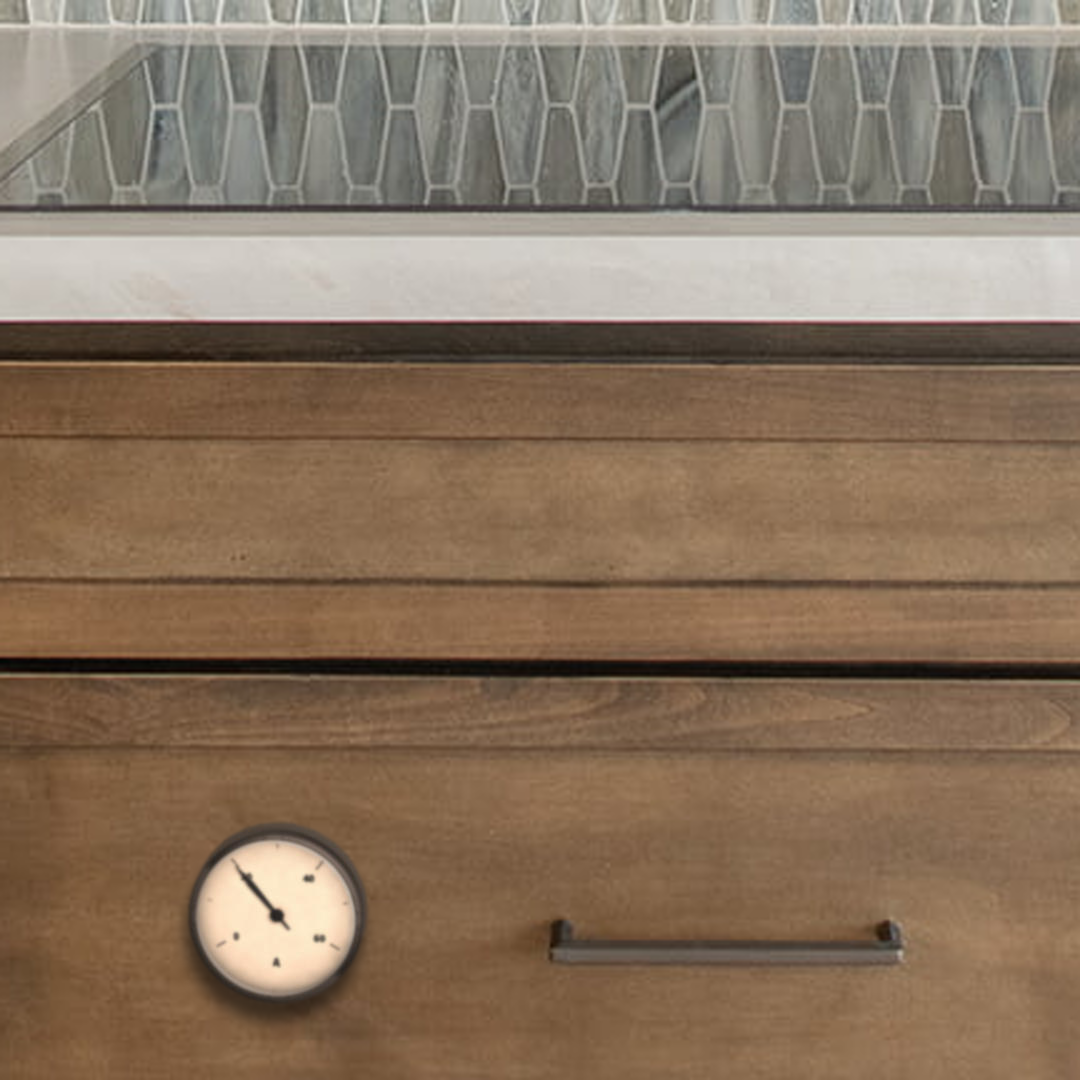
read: 20 A
